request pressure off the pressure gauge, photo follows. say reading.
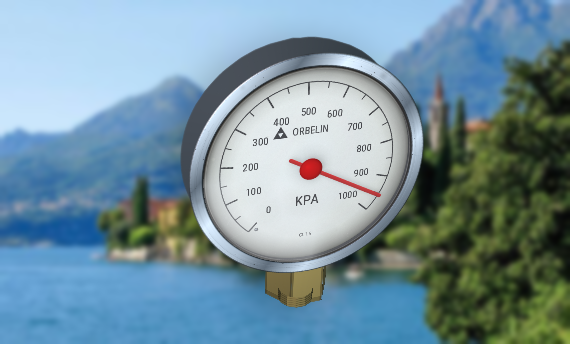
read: 950 kPa
